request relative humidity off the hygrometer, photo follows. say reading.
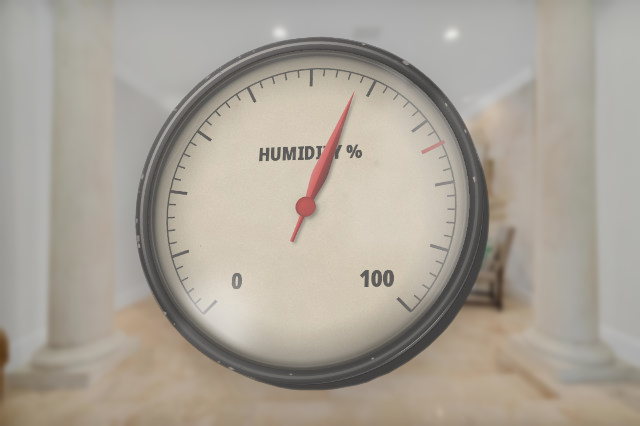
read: 58 %
